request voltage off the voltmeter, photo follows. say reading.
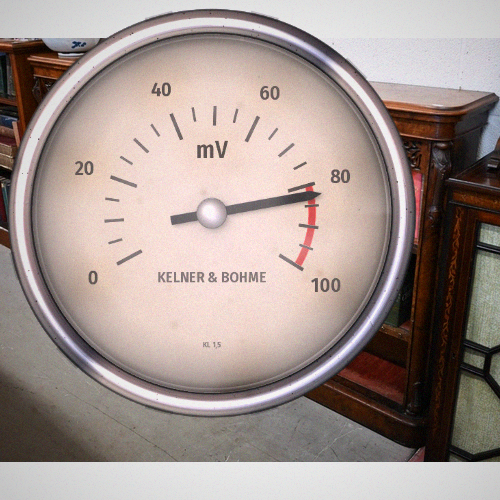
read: 82.5 mV
